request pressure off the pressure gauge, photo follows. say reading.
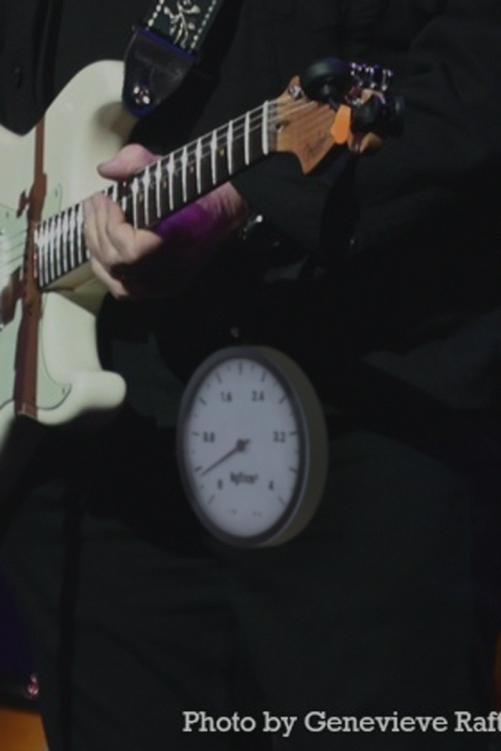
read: 0.3 kg/cm²
